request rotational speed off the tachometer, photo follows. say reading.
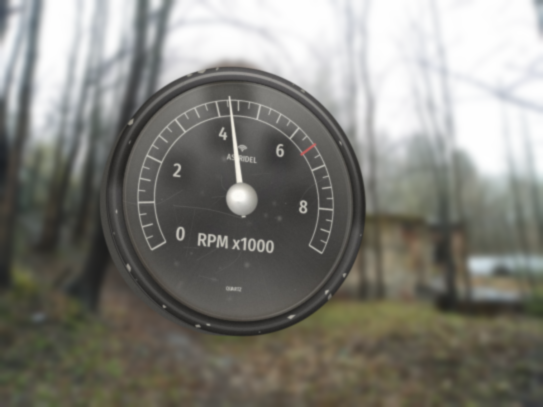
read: 4250 rpm
